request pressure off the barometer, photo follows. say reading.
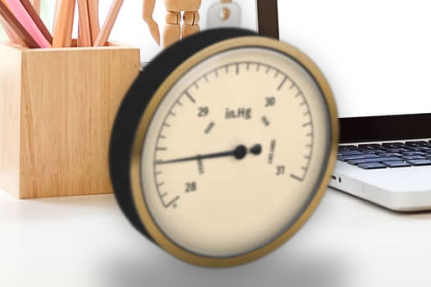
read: 28.4 inHg
